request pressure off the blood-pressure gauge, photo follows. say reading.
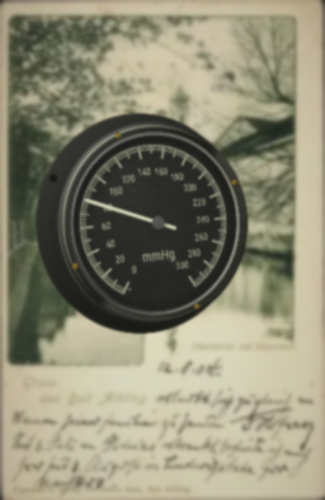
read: 80 mmHg
